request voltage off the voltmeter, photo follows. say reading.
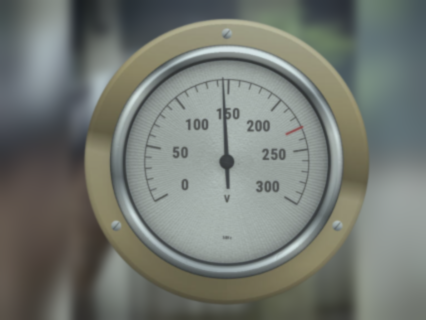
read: 145 V
